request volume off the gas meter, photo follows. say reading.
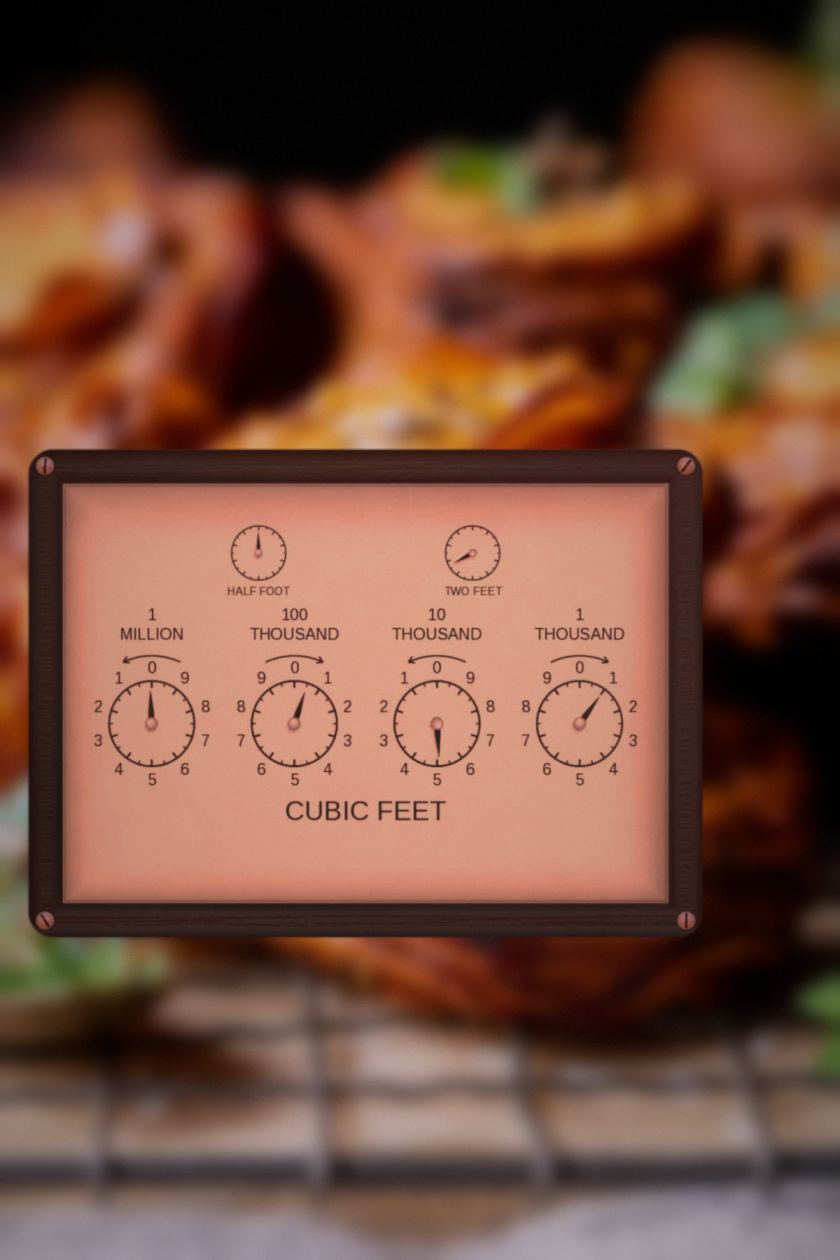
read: 5100 ft³
